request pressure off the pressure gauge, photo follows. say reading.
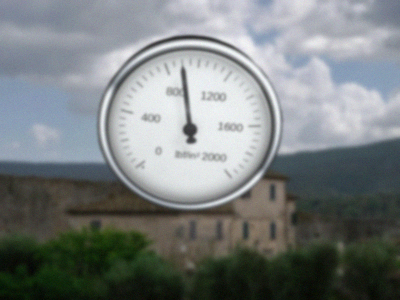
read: 900 psi
